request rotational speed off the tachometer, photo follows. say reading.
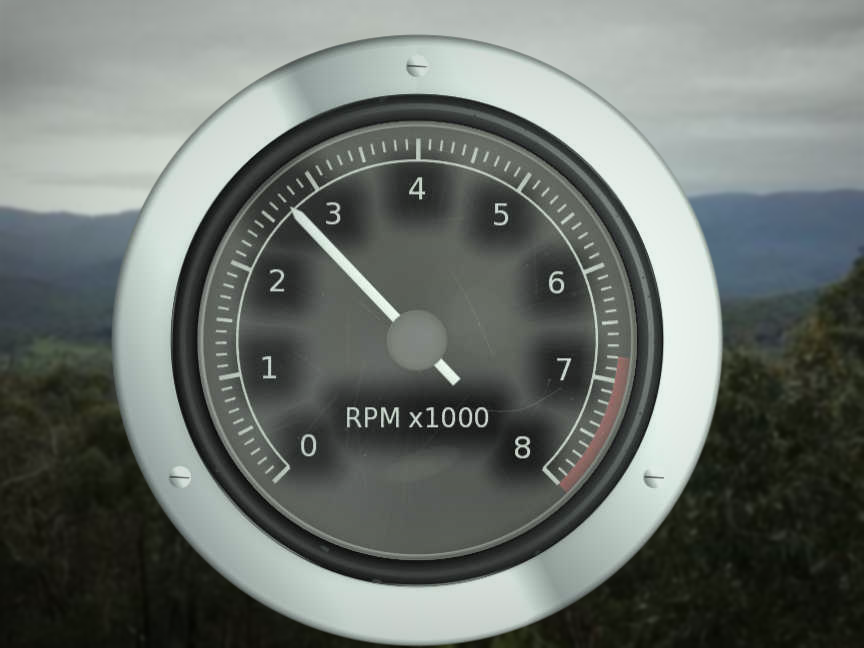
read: 2700 rpm
